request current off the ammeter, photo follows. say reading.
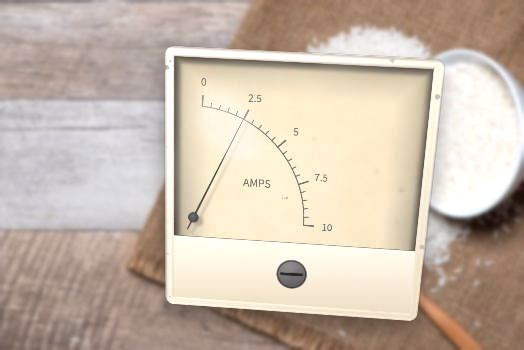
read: 2.5 A
